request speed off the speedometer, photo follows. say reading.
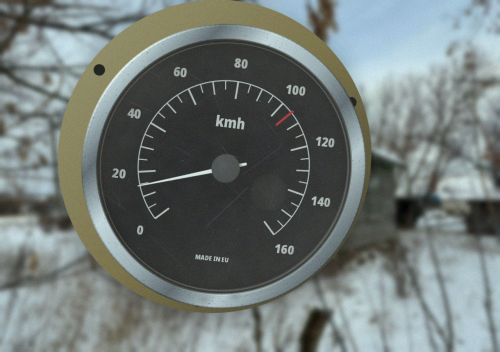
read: 15 km/h
